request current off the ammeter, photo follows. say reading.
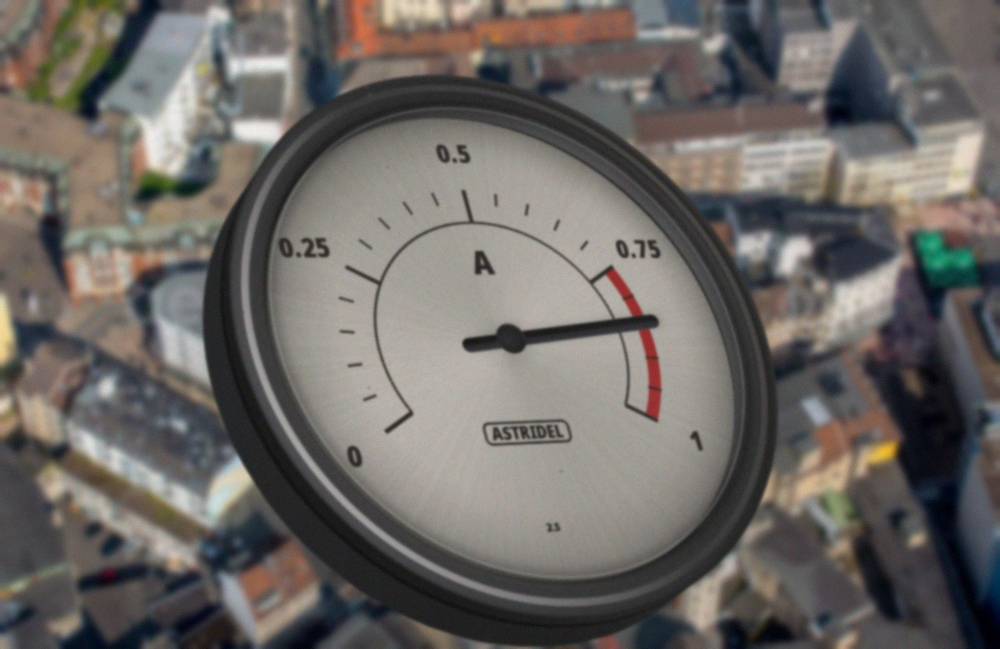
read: 0.85 A
